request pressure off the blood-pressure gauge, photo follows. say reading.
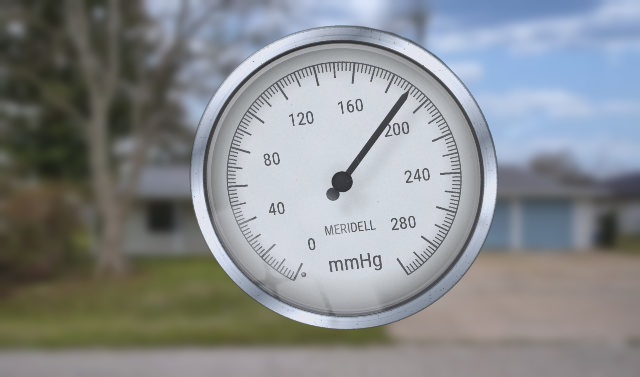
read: 190 mmHg
